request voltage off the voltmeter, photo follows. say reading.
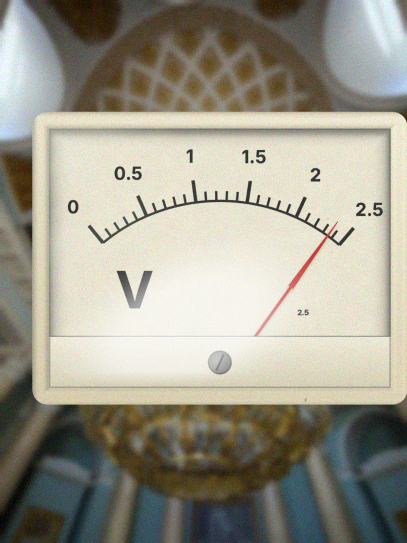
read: 2.35 V
